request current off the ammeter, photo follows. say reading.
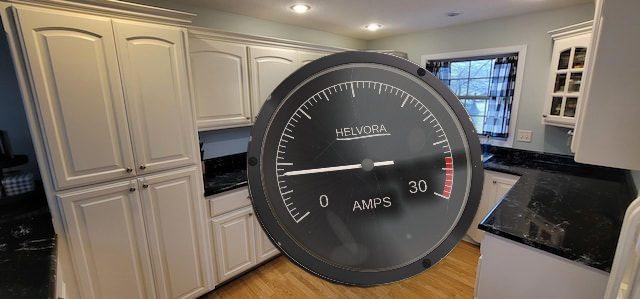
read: 4 A
